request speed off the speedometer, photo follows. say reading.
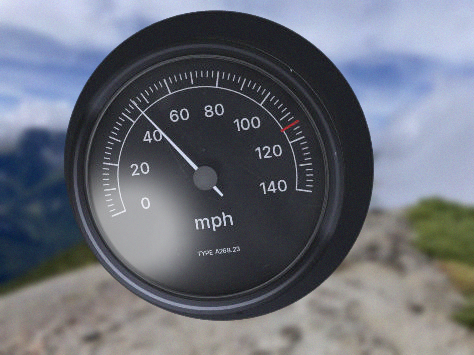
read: 46 mph
